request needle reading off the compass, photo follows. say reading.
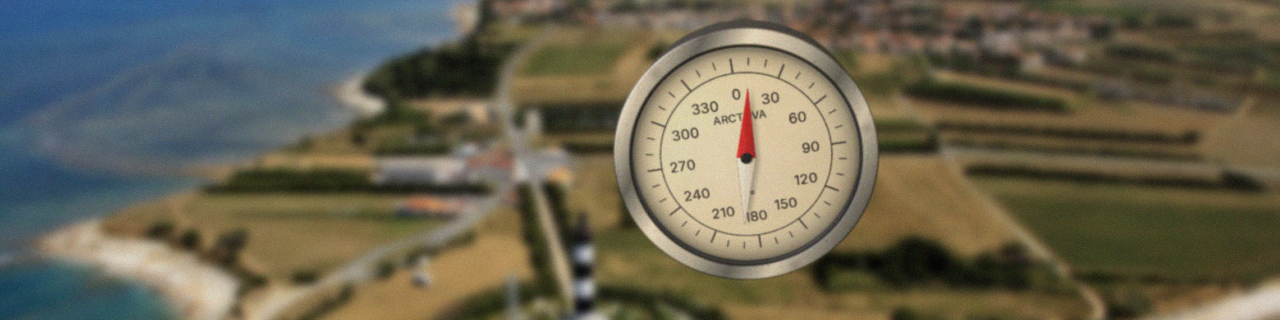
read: 10 °
